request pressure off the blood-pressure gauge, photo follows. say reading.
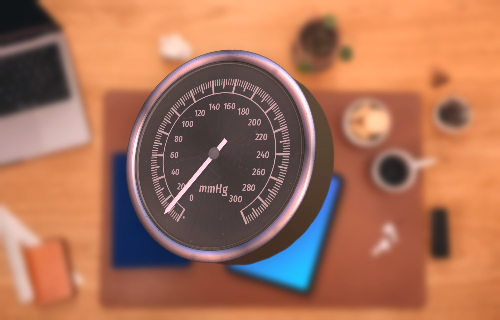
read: 10 mmHg
